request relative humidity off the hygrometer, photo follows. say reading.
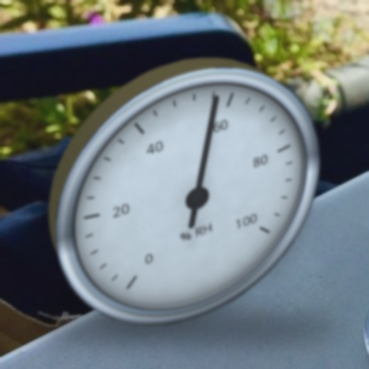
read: 56 %
